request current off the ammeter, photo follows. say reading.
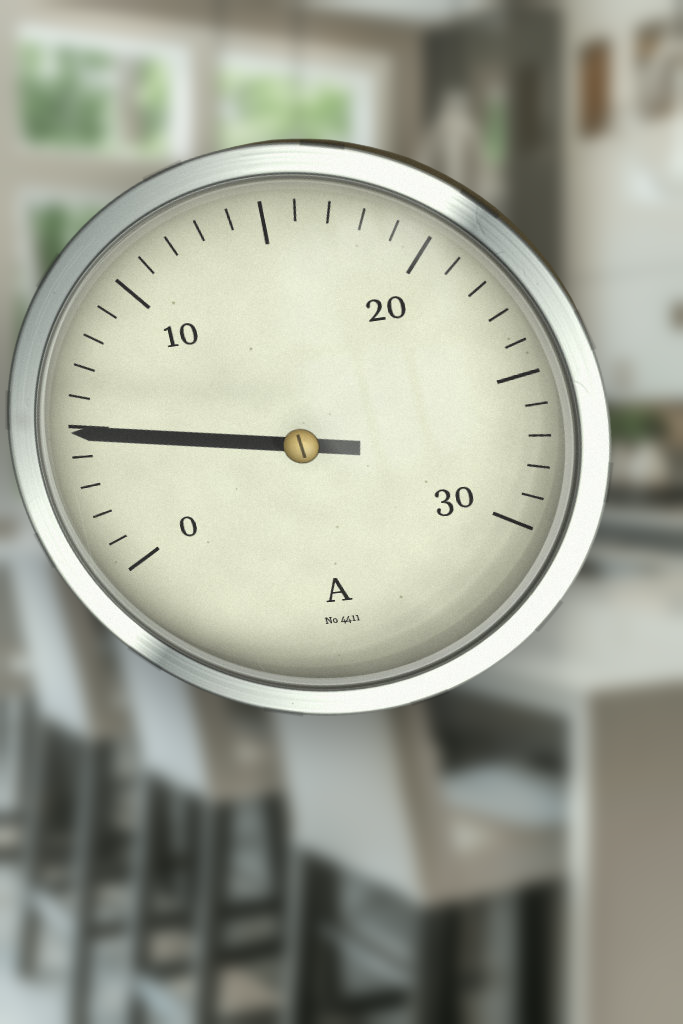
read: 5 A
